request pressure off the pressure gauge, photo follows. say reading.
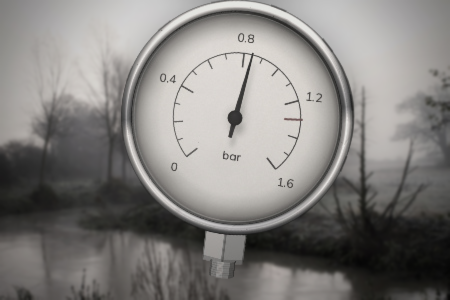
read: 0.85 bar
